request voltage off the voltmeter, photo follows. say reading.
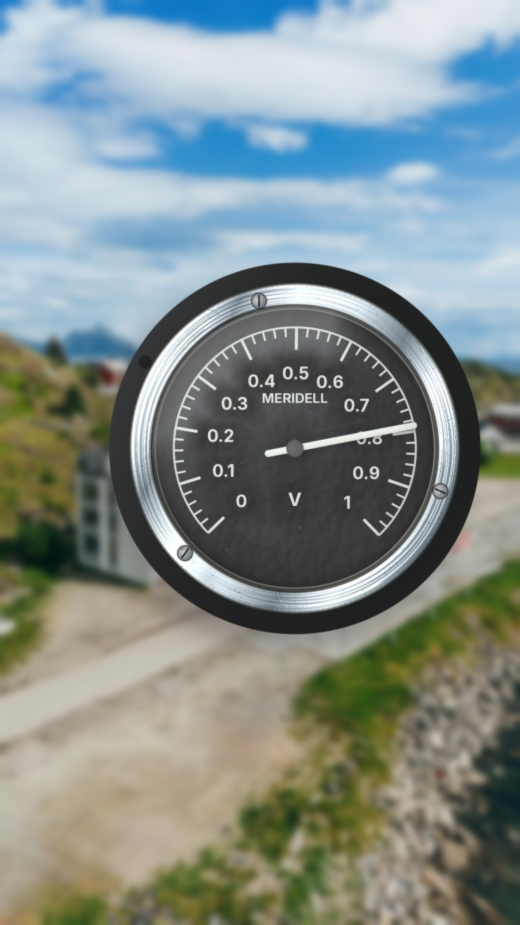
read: 0.79 V
